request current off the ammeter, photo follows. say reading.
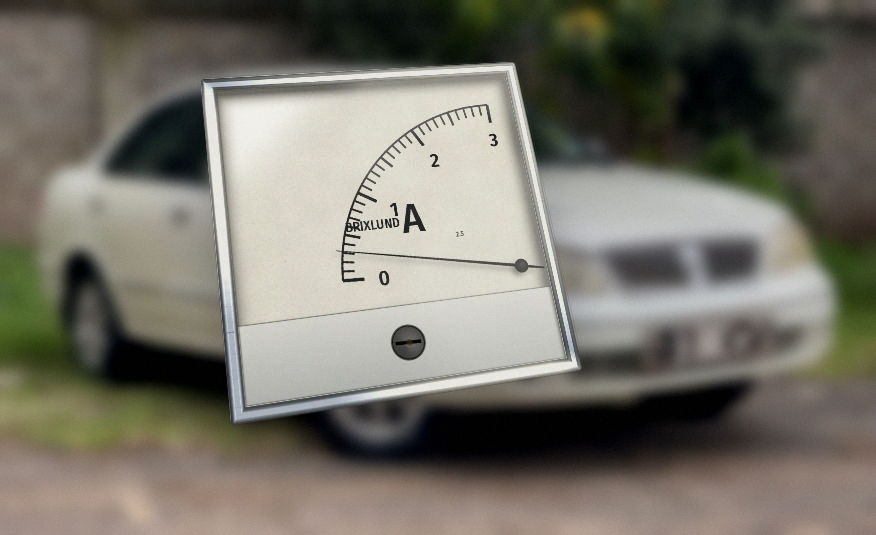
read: 0.3 A
